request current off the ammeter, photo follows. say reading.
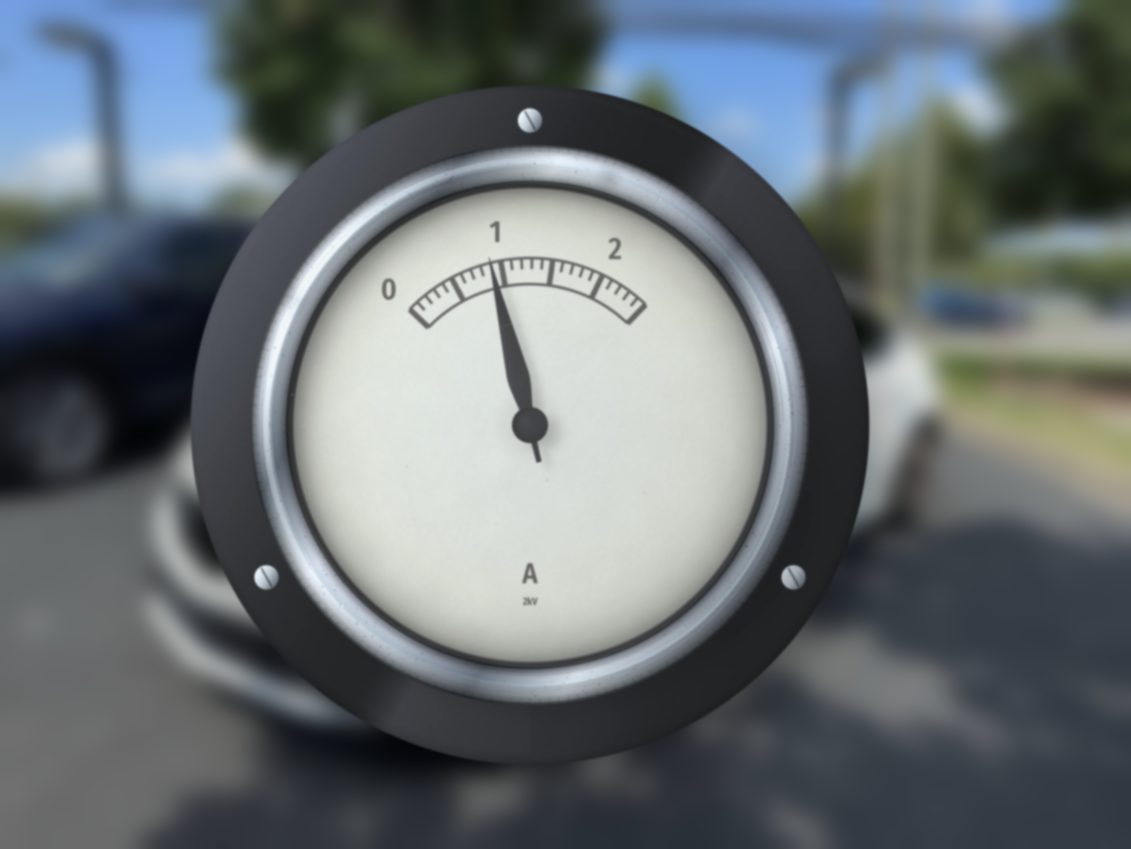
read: 0.9 A
